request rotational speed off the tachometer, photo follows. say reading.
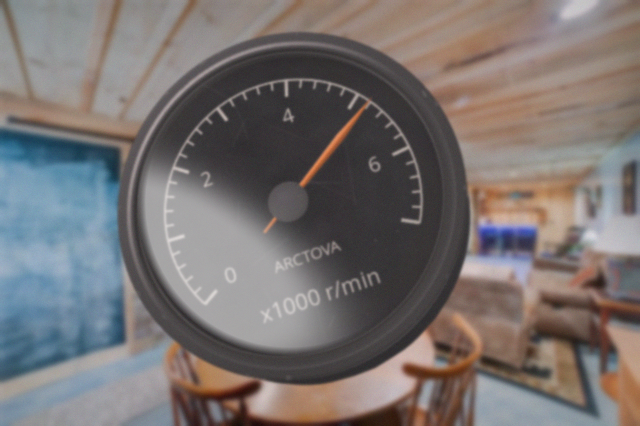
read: 5200 rpm
